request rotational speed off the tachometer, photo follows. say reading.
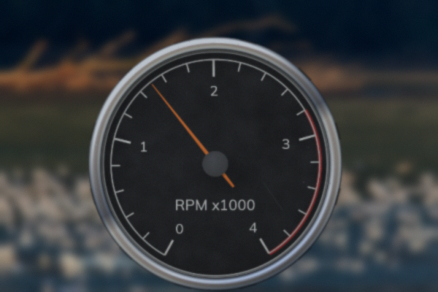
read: 1500 rpm
